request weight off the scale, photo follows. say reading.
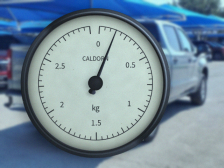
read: 0.15 kg
